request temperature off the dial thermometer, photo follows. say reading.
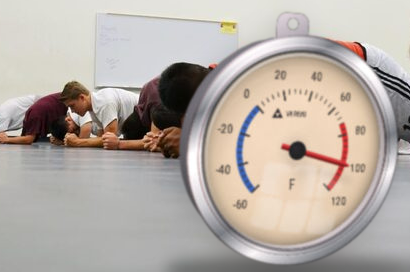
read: 100 °F
